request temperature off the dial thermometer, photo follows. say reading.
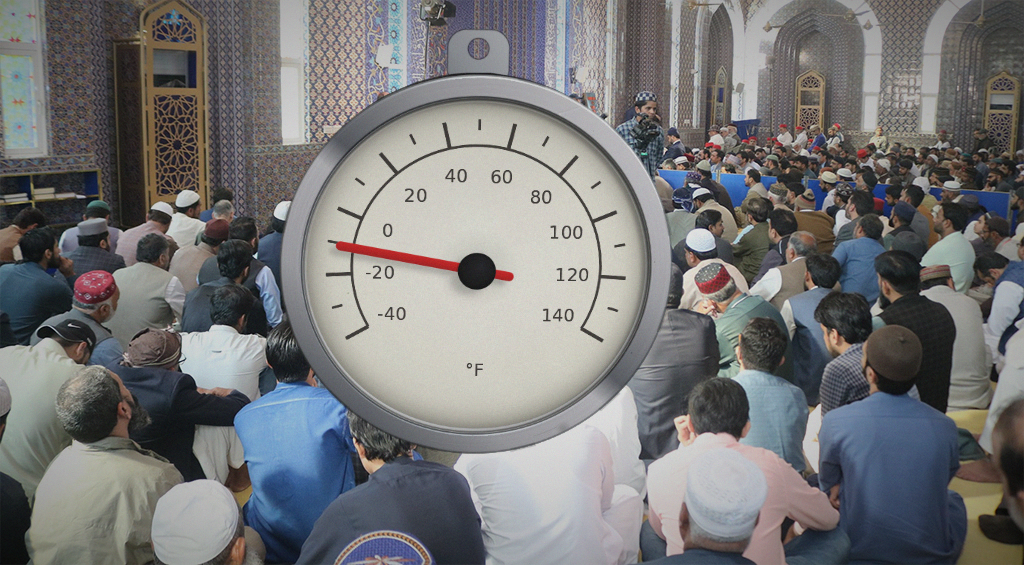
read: -10 °F
